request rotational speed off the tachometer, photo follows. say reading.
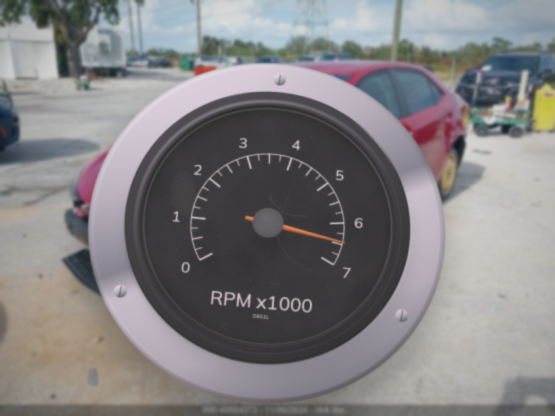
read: 6500 rpm
